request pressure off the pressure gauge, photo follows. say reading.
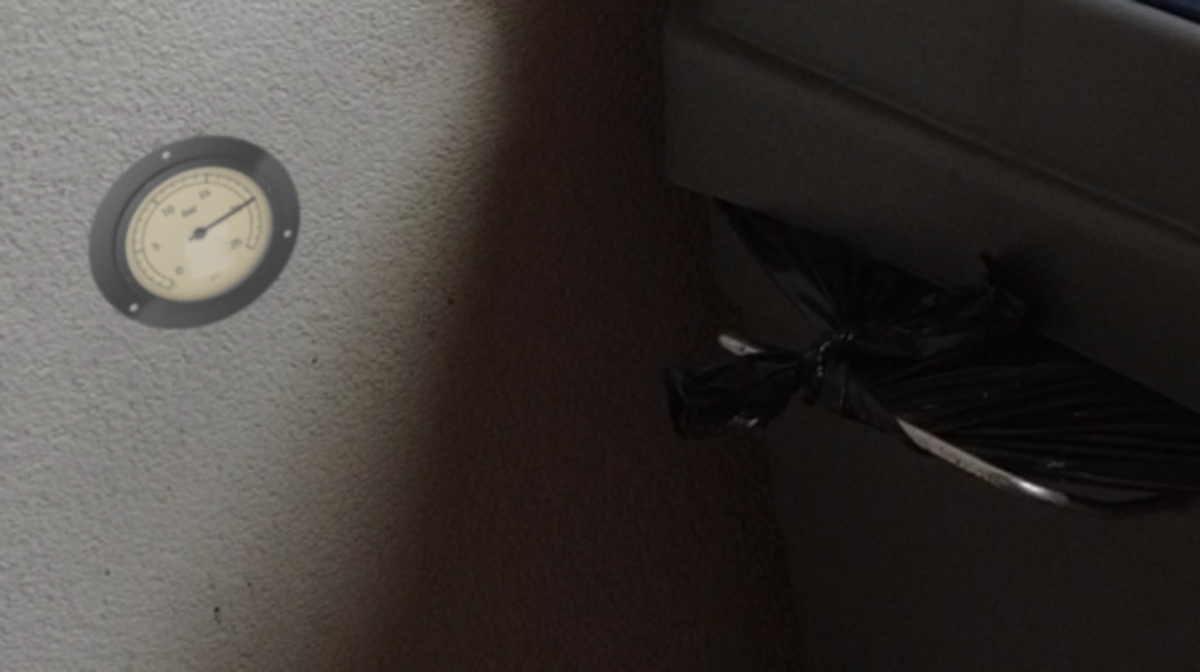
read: 20 bar
